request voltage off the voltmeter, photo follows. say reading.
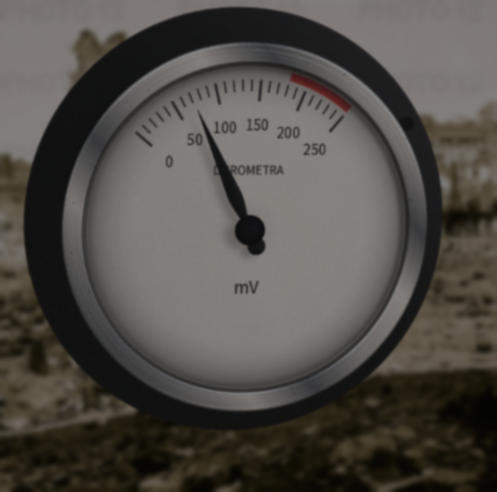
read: 70 mV
